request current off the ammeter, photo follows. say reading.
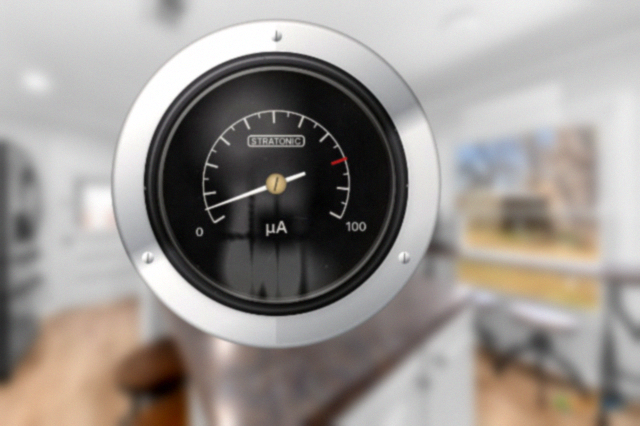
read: 5 µA
